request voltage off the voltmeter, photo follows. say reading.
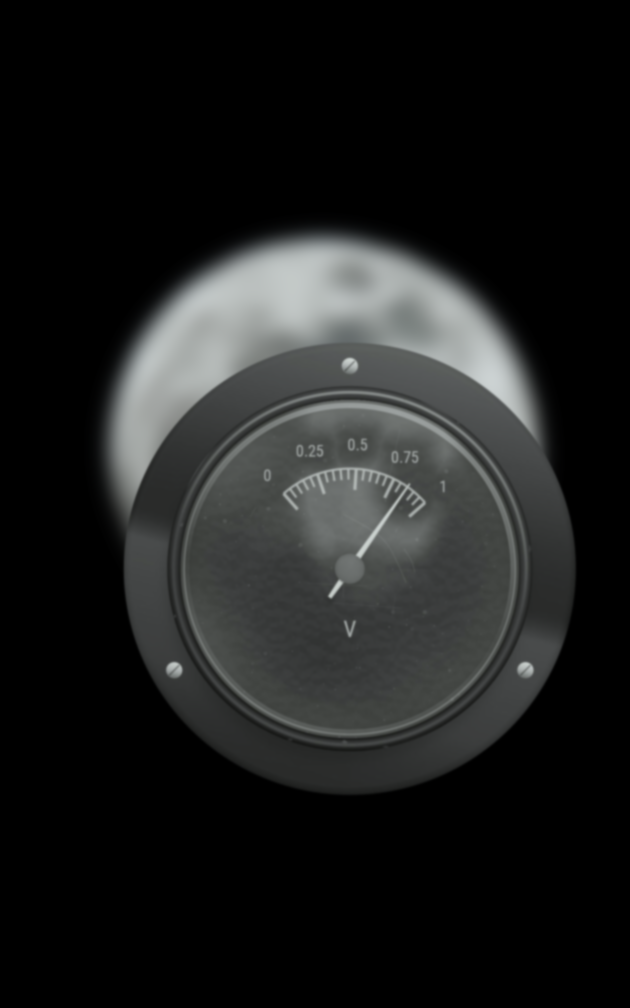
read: 0.85 V
